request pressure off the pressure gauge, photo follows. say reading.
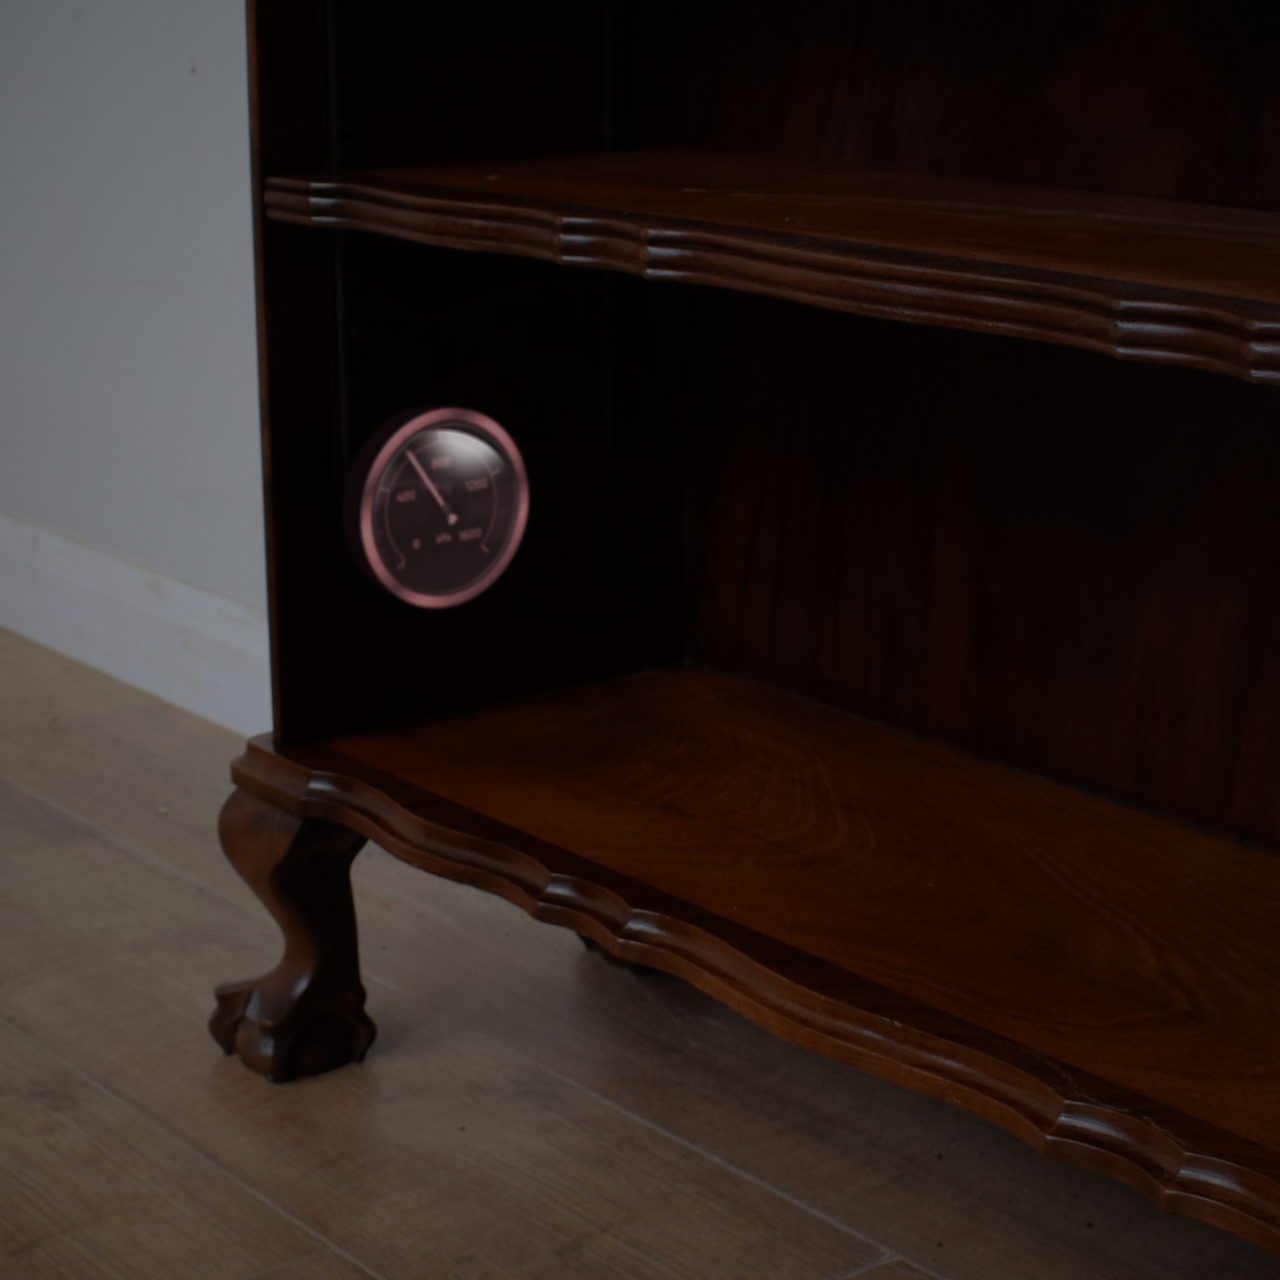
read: 600 kPa
